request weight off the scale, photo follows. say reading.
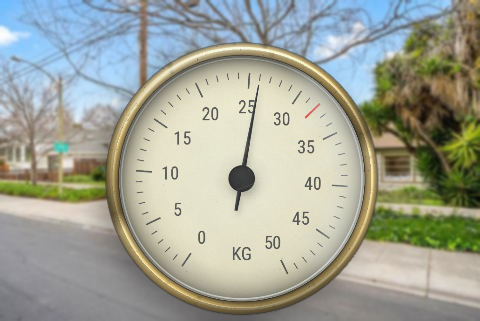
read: 26 kg
